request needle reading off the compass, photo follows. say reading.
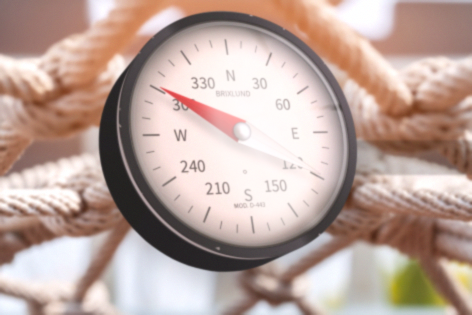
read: 300 °
